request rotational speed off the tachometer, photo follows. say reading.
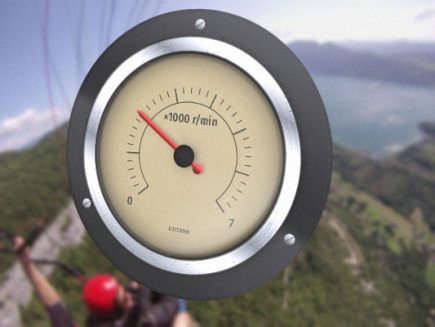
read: 2000 rpm
